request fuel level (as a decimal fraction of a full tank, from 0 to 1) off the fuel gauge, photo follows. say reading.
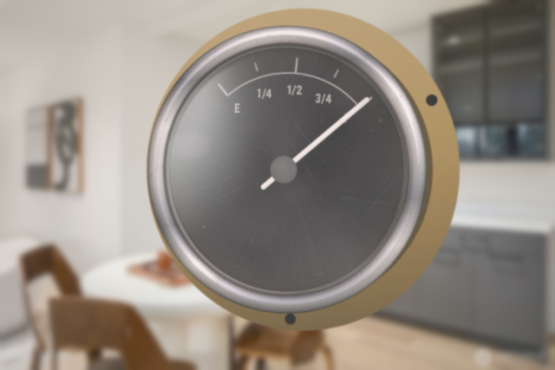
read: 1
